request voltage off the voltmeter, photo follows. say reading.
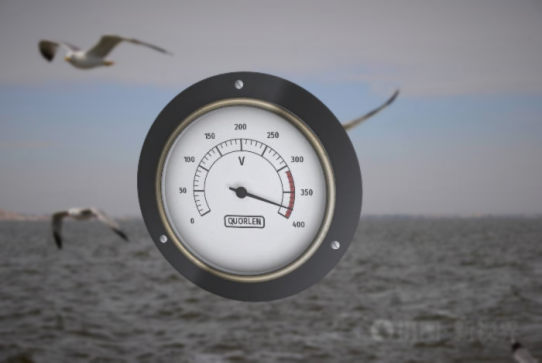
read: 380 V
